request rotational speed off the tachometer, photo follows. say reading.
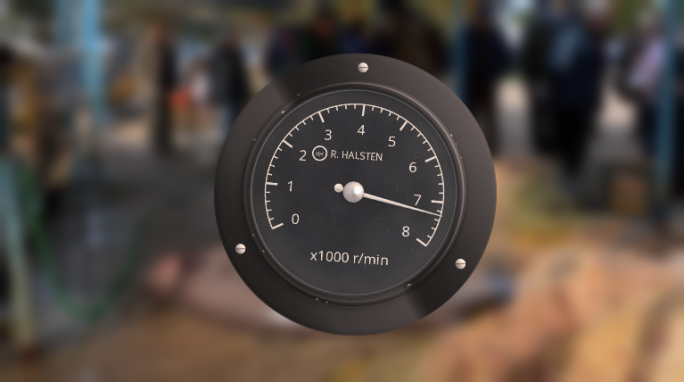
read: 7300 rpm
